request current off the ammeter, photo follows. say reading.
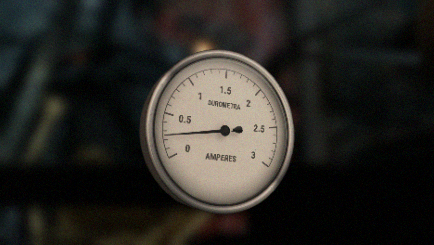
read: 0.25 A
